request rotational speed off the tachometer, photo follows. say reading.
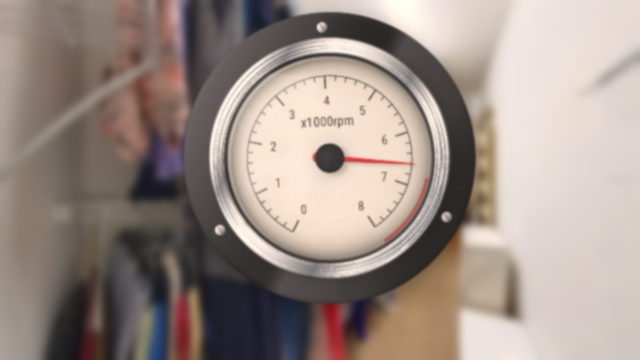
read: 6600 rpm
